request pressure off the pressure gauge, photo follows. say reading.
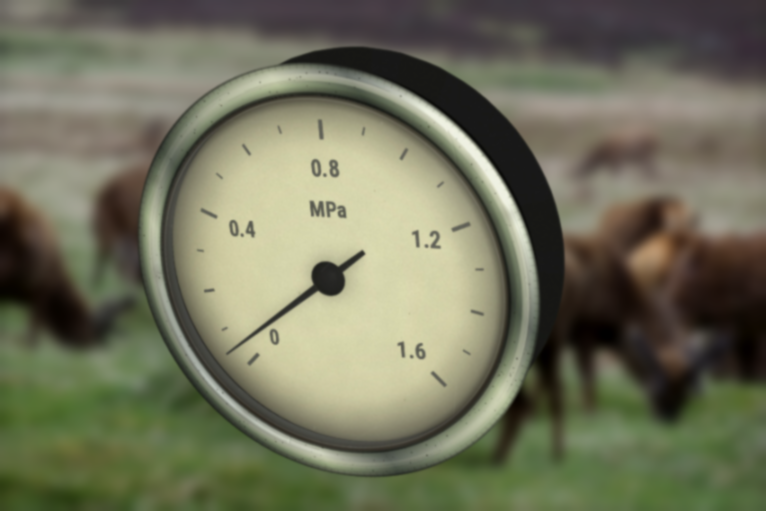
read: 0.05 MPa
